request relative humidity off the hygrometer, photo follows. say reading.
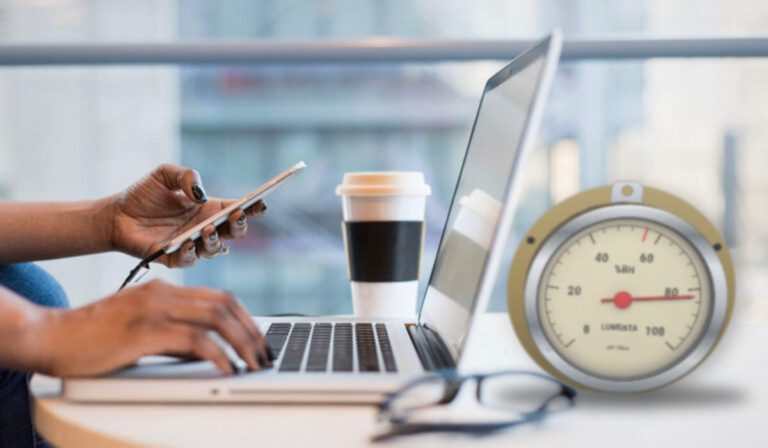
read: 82 %
